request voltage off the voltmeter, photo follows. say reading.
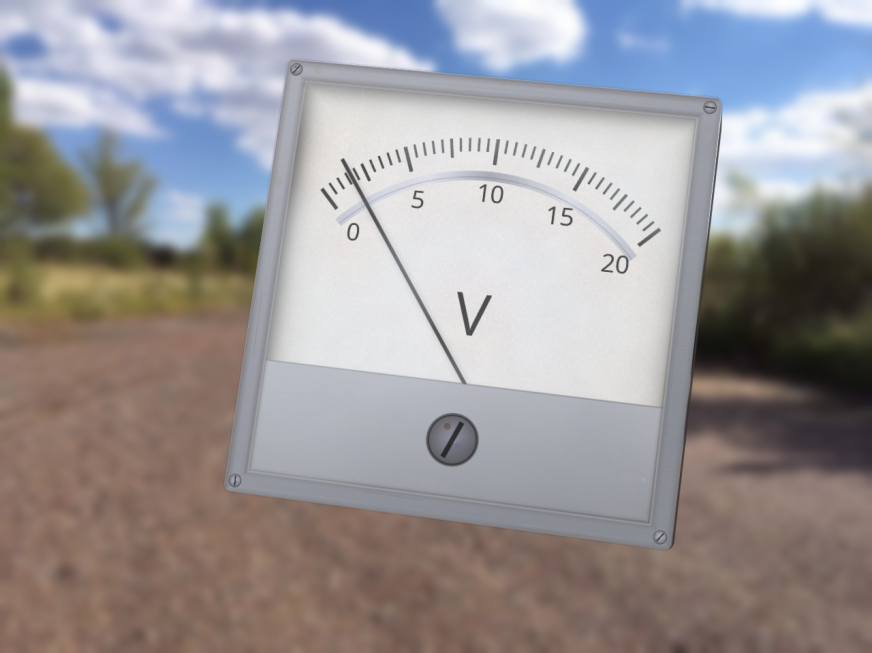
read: 1.75 V
